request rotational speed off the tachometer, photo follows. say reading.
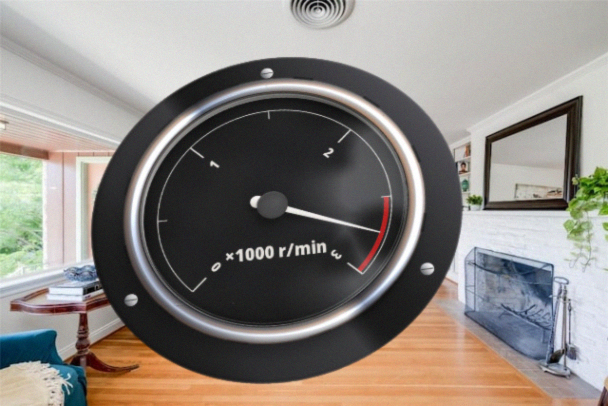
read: 2750 rpm
